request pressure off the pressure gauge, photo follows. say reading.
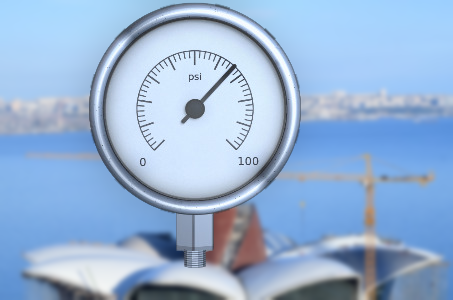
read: 66 psi
